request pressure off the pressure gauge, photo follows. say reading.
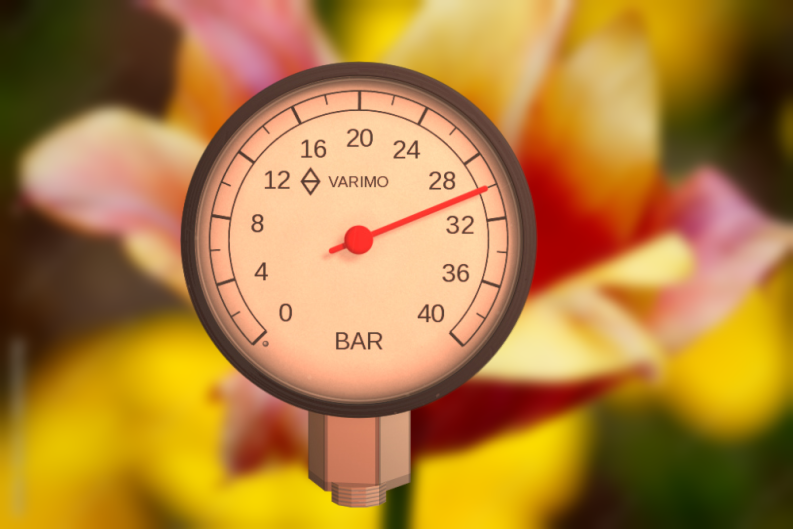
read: 30 bar
